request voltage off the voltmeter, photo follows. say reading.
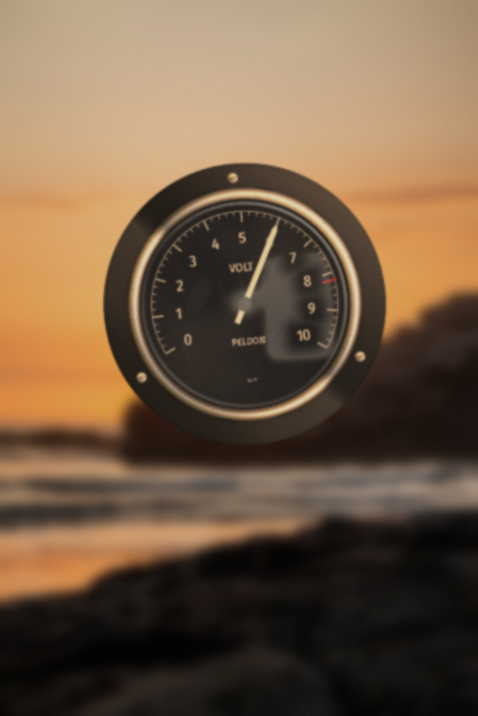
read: 6 V
